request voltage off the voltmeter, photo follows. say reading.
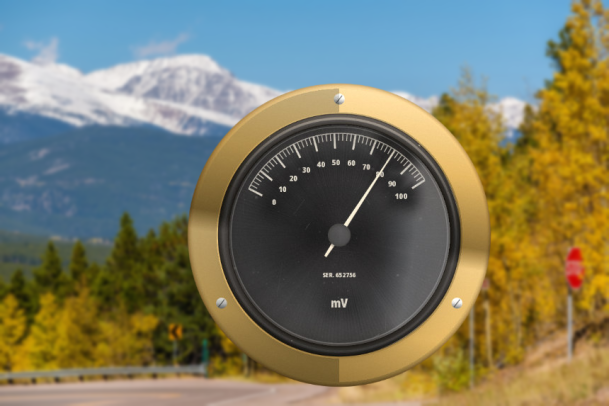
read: 80 mV
